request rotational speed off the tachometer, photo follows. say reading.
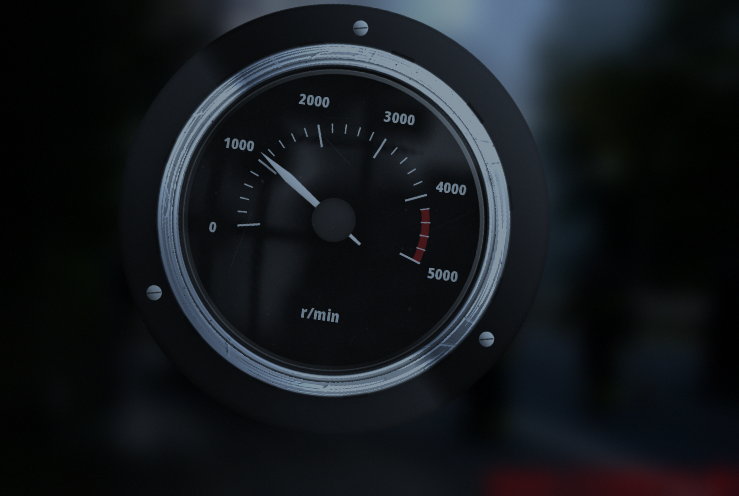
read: 1100 rpm
